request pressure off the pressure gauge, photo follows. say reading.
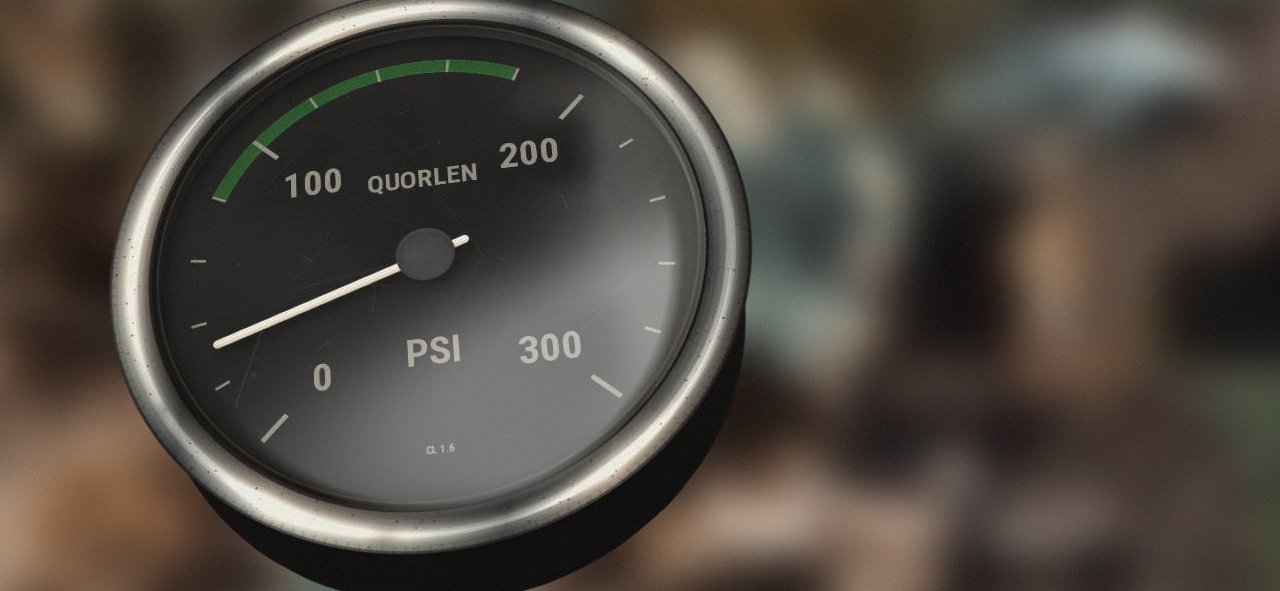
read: 30 psi
